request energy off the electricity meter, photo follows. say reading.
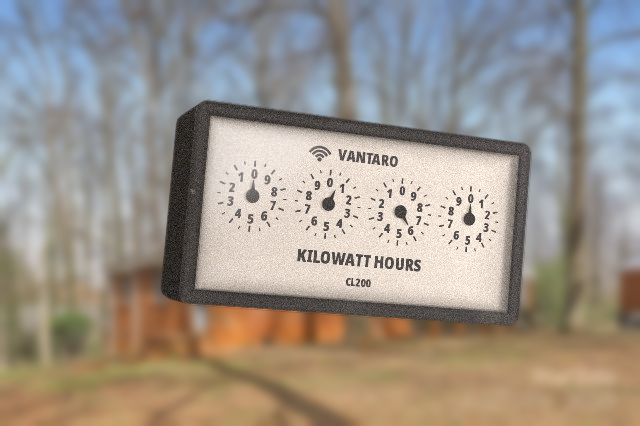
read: 60 kWh
